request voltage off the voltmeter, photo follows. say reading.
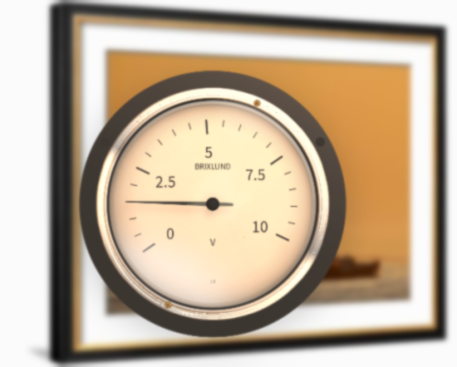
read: 1.5 V
